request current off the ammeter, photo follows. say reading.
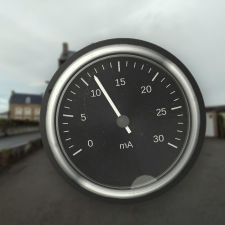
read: 11.5 mA
